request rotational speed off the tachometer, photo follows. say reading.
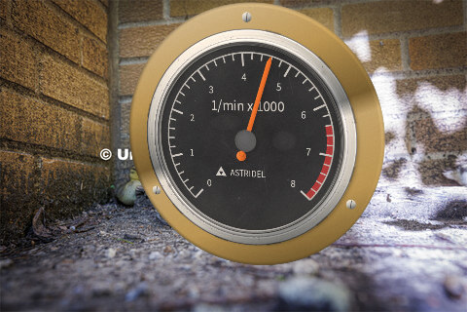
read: 4600 rpm
